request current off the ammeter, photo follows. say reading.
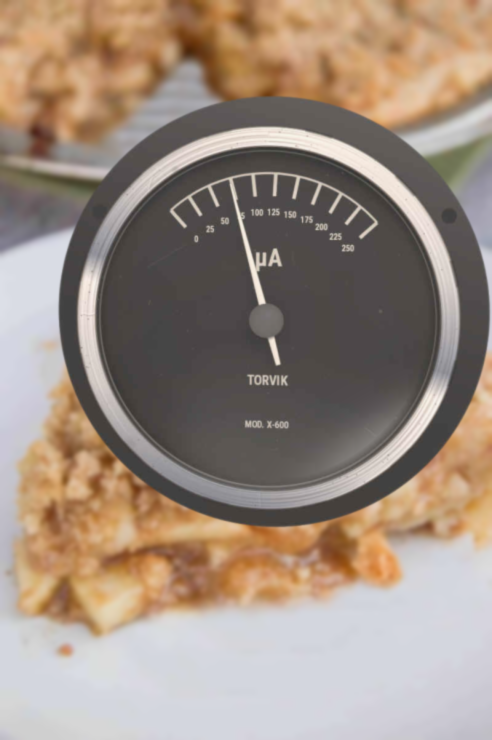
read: 75 µA
